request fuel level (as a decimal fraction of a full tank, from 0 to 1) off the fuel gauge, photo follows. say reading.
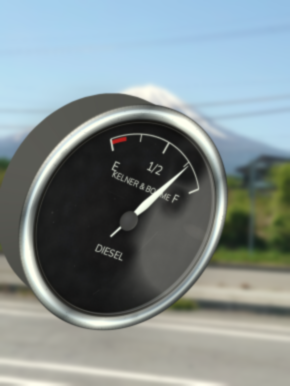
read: 0.75
